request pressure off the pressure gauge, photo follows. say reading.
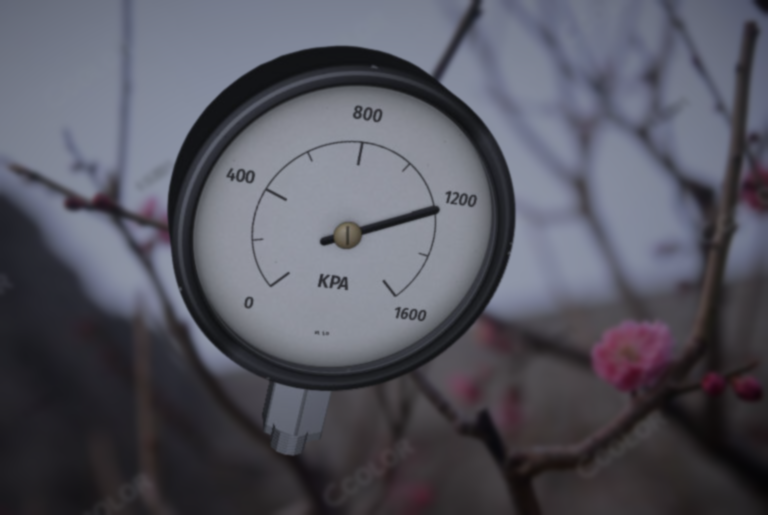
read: 1200 kPa
